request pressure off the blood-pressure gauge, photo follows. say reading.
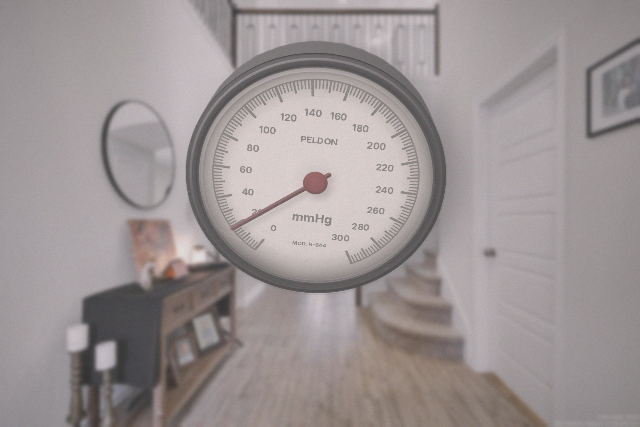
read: 20 mmHg
